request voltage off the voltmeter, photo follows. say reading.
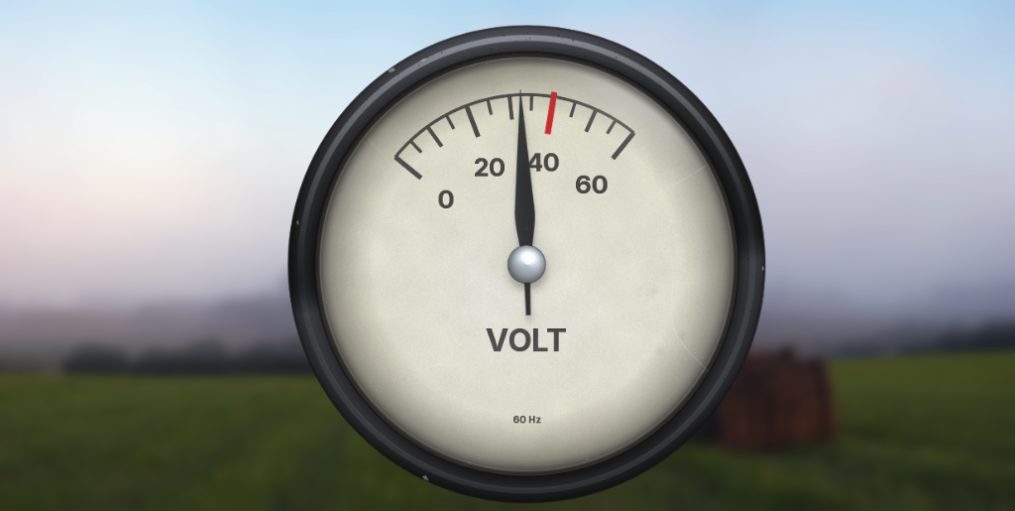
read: 32.5 V
